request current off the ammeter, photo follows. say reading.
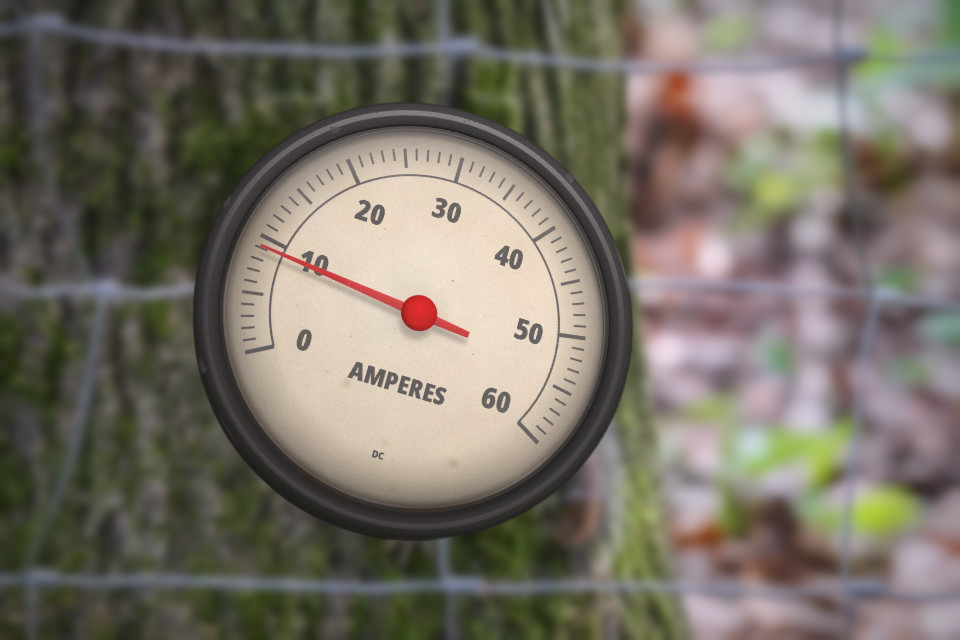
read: 9 A
